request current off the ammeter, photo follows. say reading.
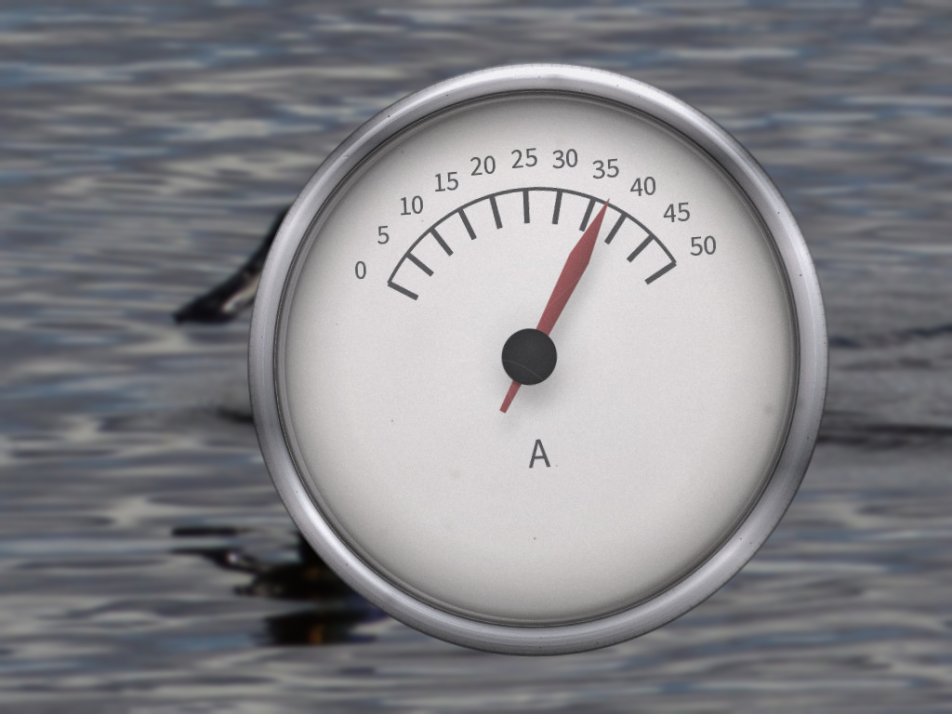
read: 37.5 A
